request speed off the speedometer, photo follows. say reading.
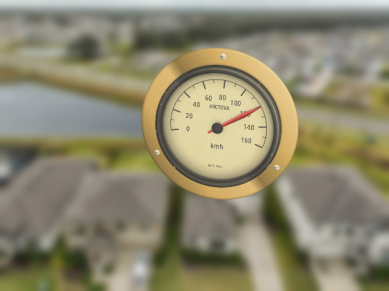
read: 120 km/h
